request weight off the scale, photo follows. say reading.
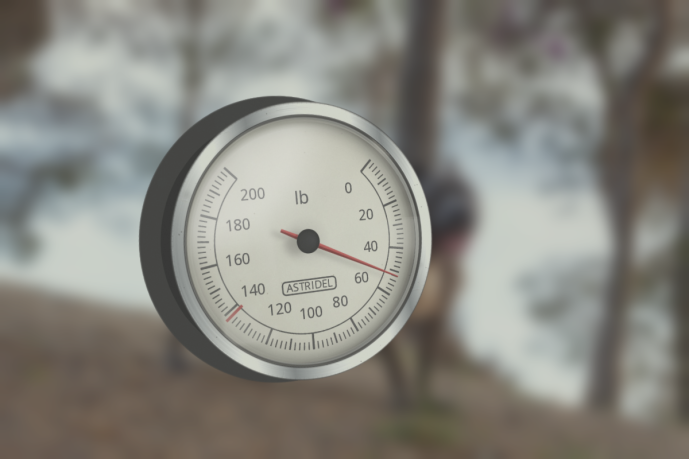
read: 52 lb
